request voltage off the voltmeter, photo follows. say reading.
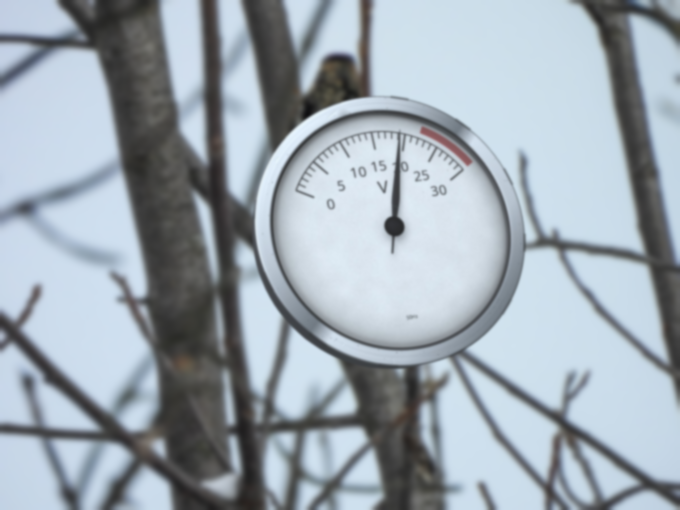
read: 19 V
